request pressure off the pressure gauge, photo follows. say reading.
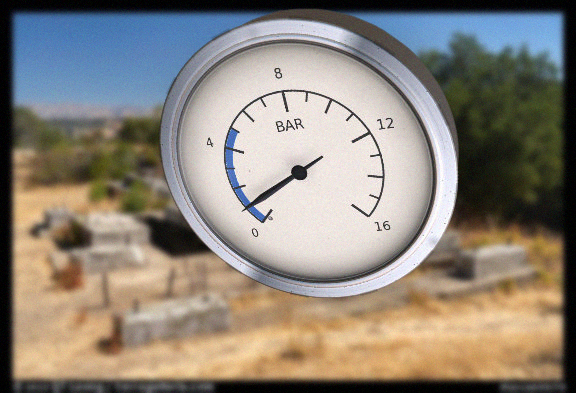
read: 1 bar
